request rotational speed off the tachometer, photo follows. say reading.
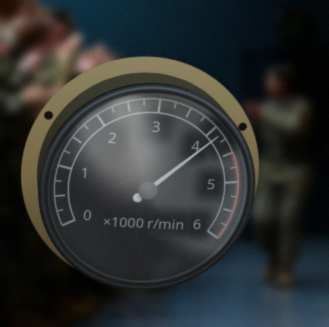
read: 4125 rpm
